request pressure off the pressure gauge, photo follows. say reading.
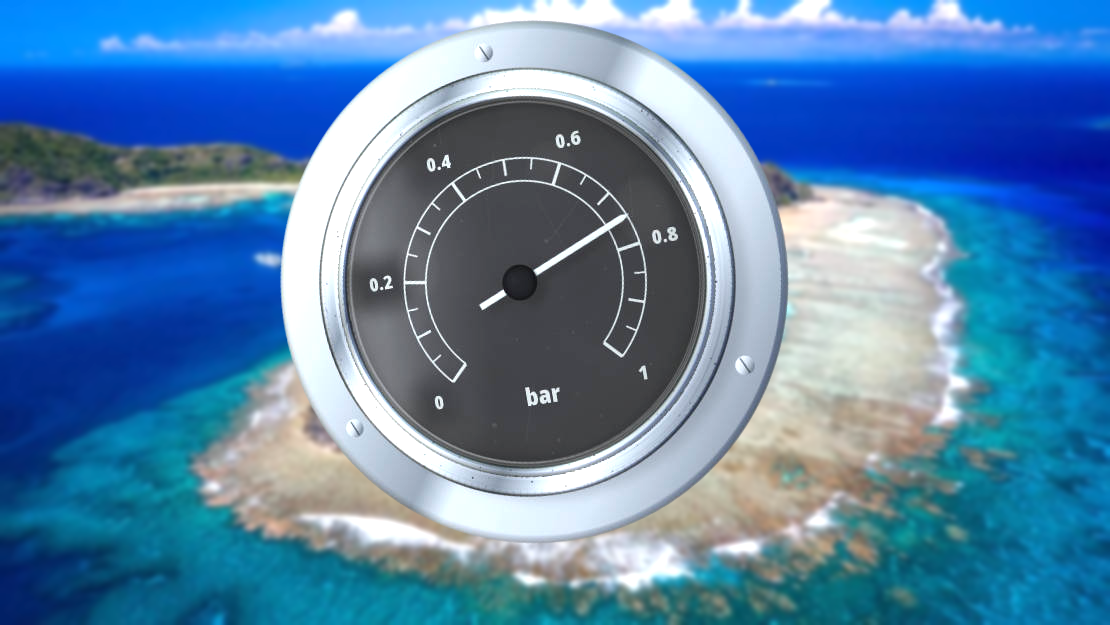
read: 0.75 bar
